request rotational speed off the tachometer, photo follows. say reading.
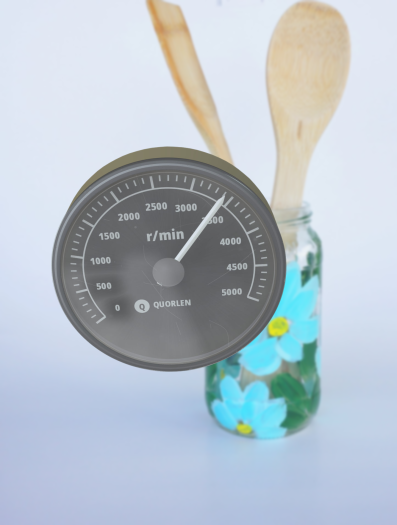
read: 3400 rpm
